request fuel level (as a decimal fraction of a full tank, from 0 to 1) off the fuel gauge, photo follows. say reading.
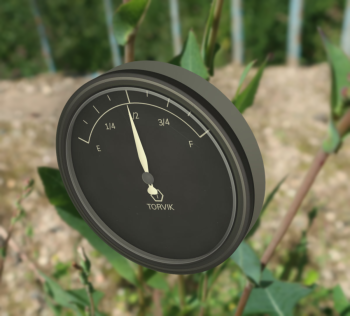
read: 0.5
